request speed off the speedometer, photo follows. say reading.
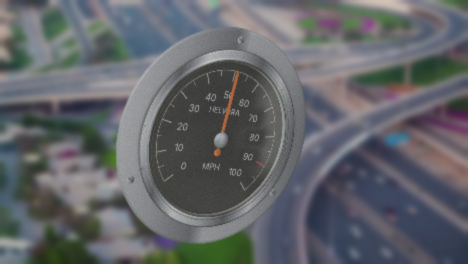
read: 50 mph
